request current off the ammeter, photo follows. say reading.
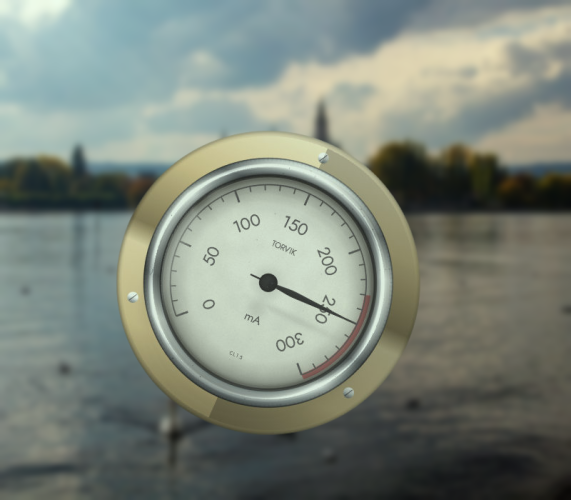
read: 250 mA
